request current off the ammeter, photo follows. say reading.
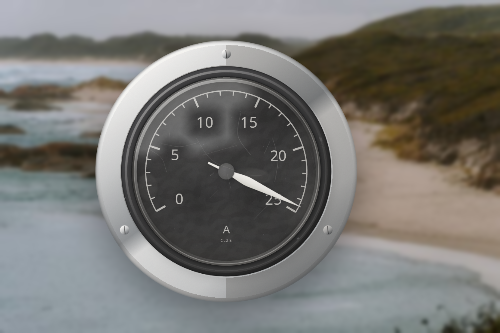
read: 24.5 A
